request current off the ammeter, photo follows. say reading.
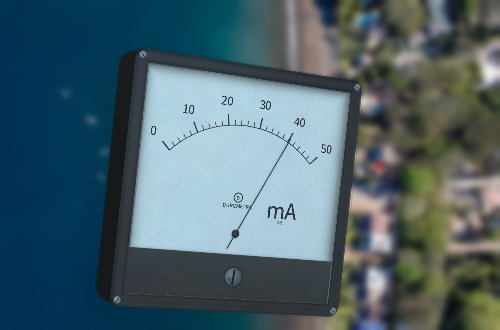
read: 40 mA
